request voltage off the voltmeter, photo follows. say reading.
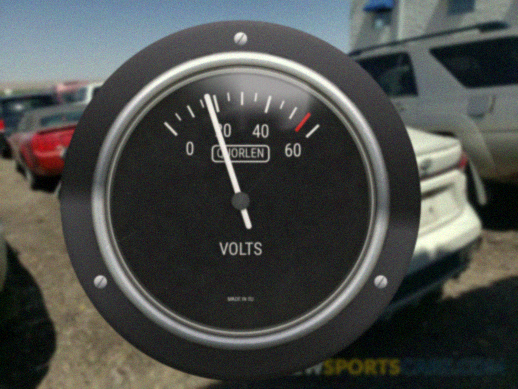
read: 17.5 V
